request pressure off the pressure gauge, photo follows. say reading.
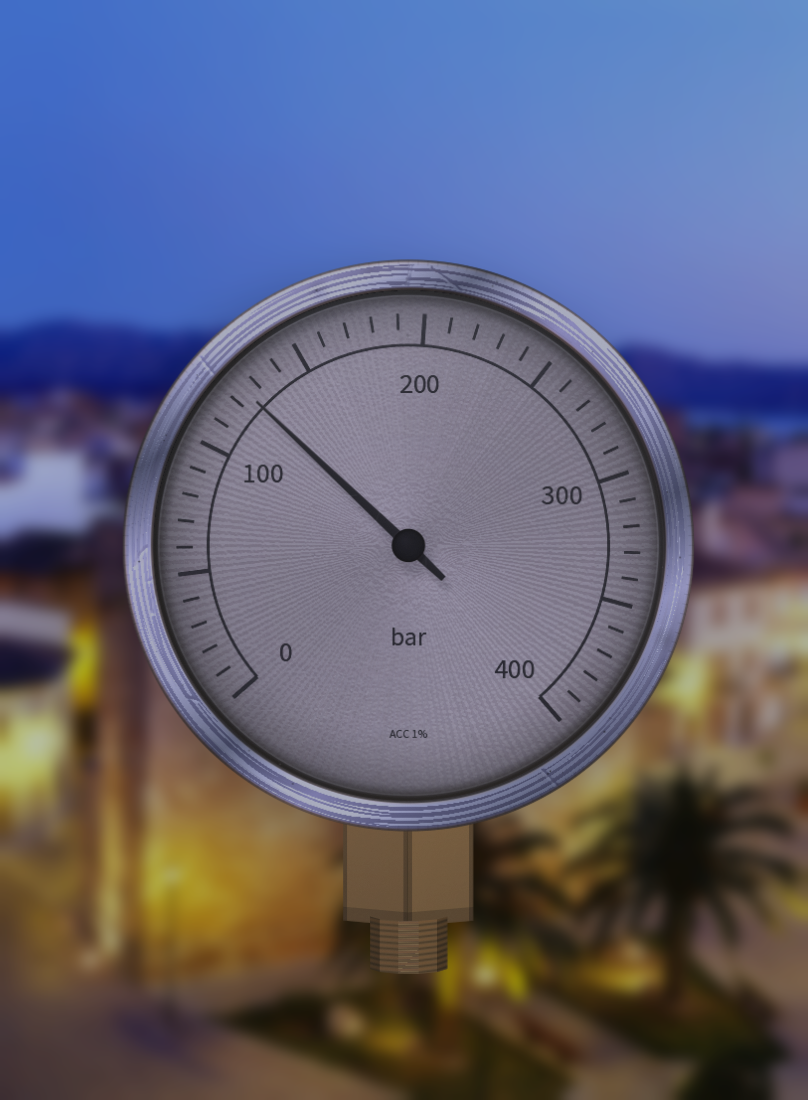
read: 125 bar
